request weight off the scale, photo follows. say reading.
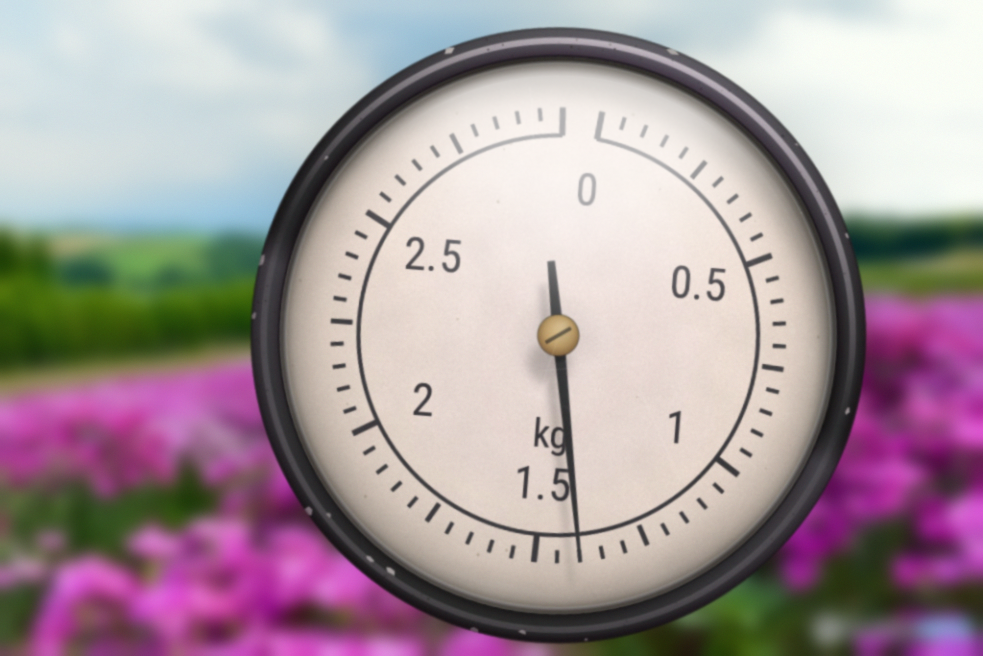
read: 1.4 kg
